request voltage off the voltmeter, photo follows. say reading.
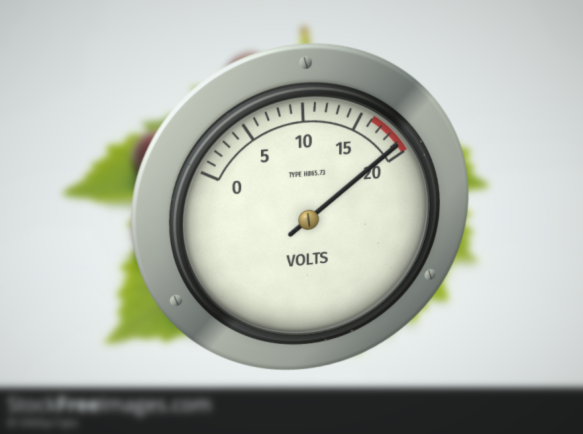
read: 19 V
